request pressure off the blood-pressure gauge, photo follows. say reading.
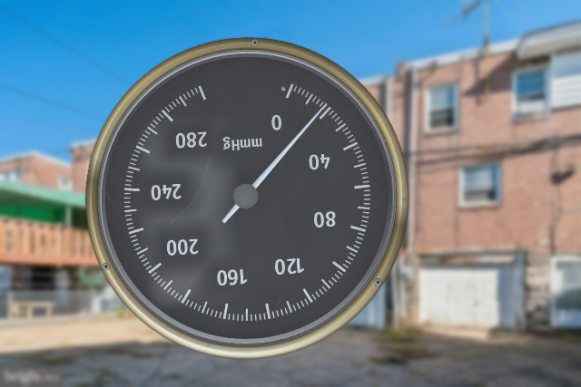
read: 18 mmHg
